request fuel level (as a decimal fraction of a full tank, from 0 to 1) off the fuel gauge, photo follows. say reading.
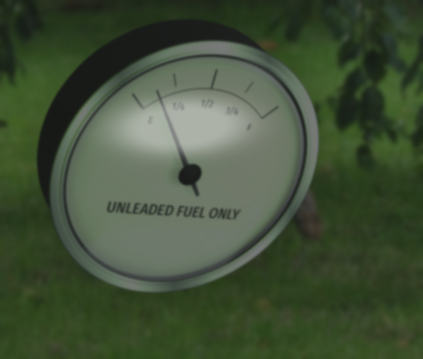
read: 0.125
